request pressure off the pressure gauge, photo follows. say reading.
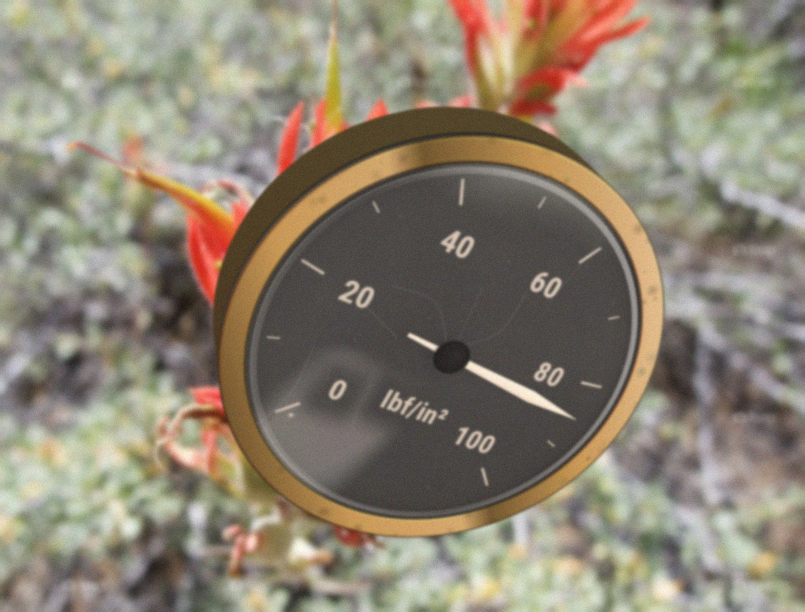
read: 85 psi
